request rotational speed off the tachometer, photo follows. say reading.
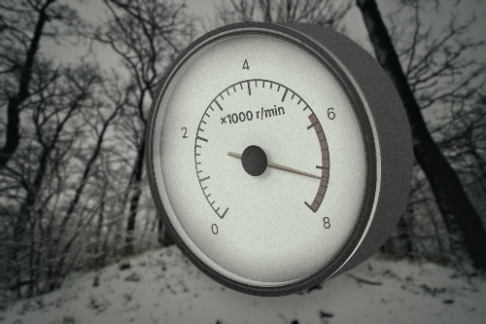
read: 7200 rpm
